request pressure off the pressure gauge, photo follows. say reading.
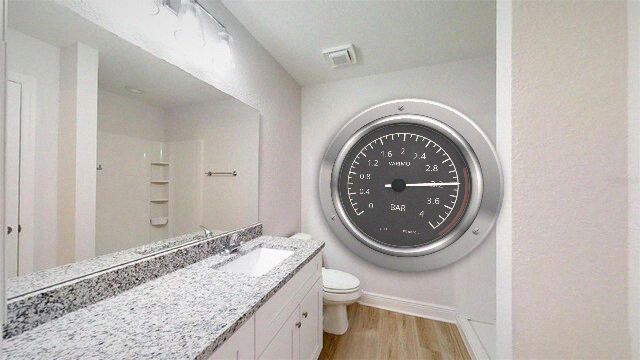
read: 3.2 bar
